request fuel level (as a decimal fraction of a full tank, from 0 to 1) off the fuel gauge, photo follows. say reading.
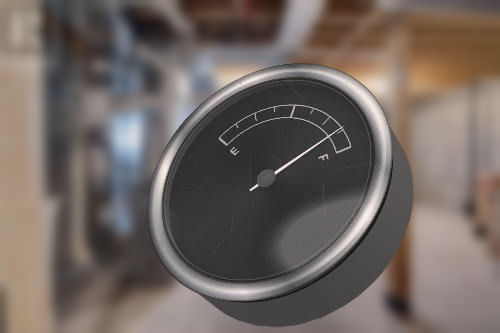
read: 0.875
